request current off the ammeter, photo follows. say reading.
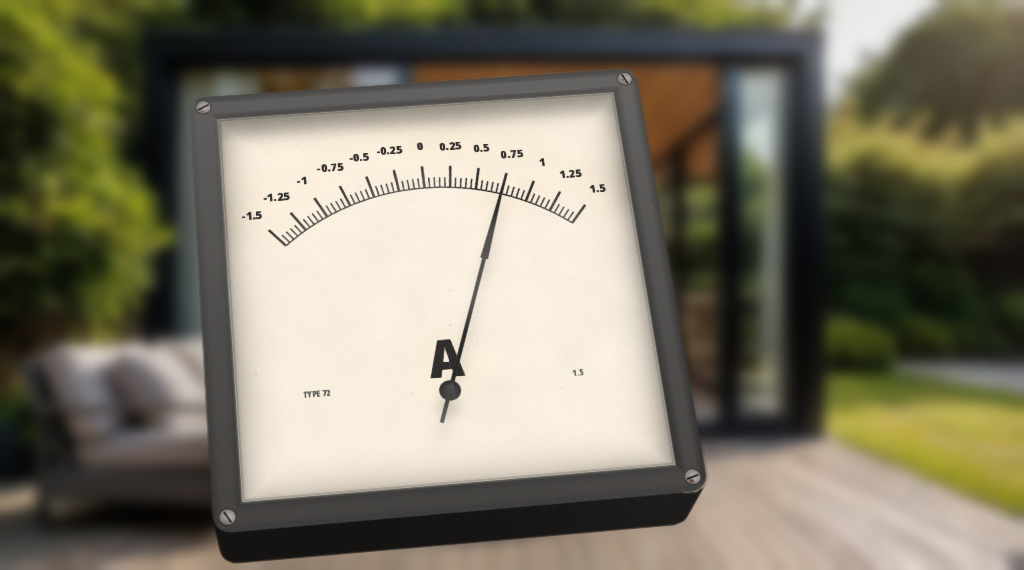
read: 0.75 A
